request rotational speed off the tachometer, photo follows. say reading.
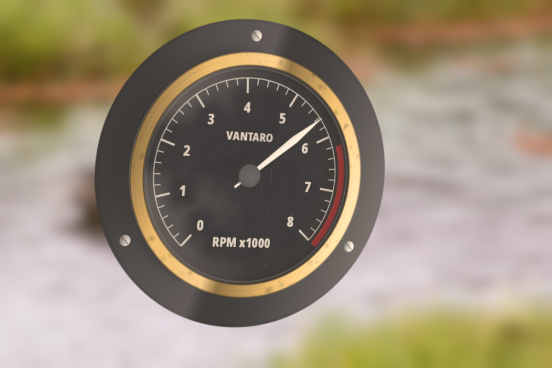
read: 5600 rpm
